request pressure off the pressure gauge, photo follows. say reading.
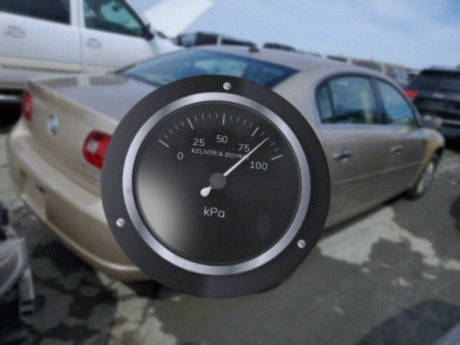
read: 85 kPa
